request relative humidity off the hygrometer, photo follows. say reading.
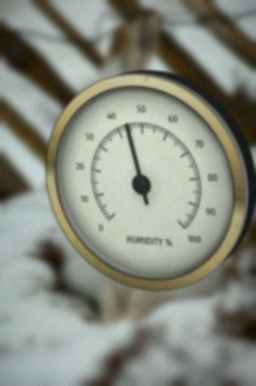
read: 45 %
